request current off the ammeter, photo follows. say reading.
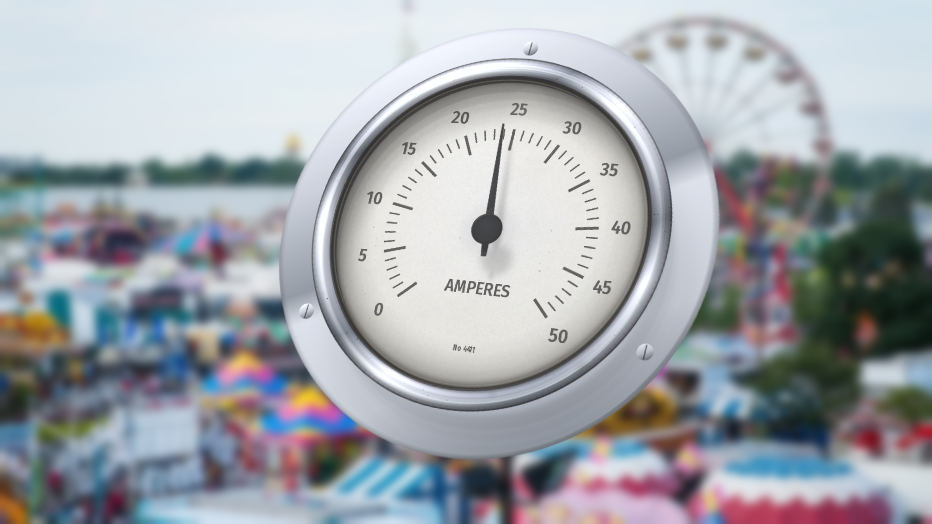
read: 24 A
